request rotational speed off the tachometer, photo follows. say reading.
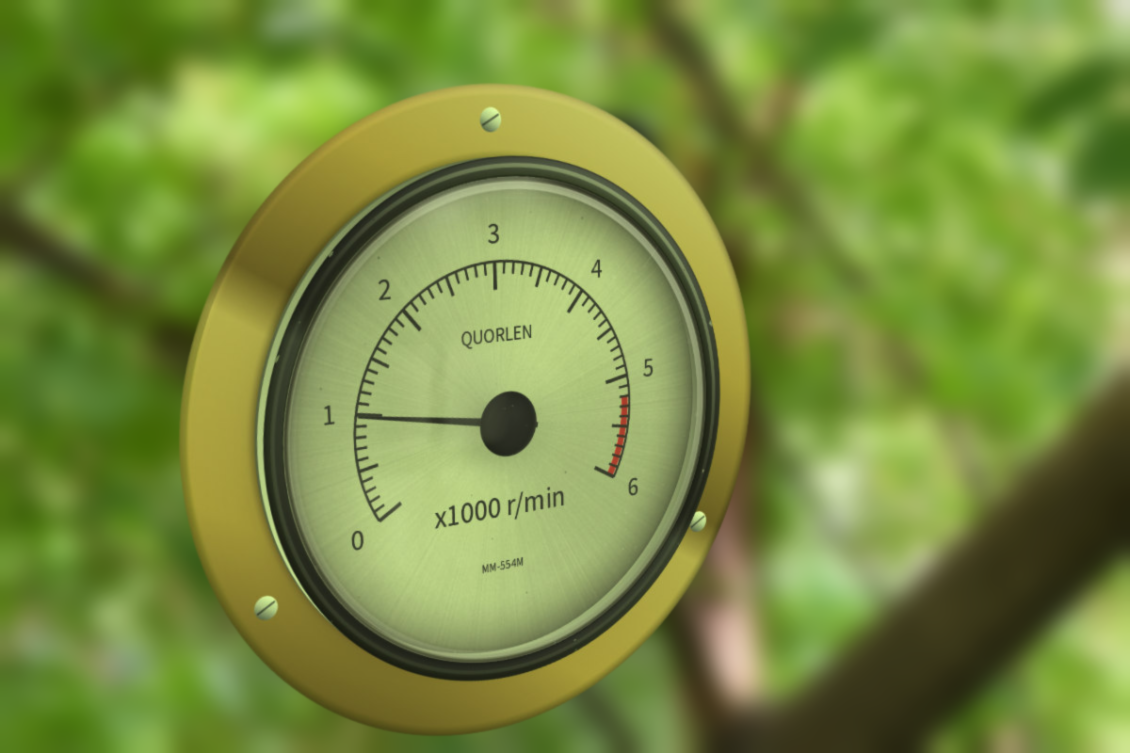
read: 1000 rpm
